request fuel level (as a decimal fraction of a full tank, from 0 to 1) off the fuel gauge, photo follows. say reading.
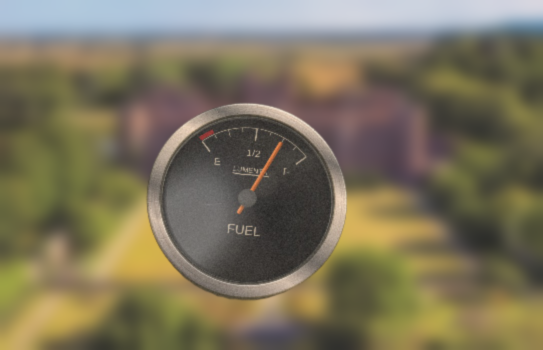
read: 0.75
